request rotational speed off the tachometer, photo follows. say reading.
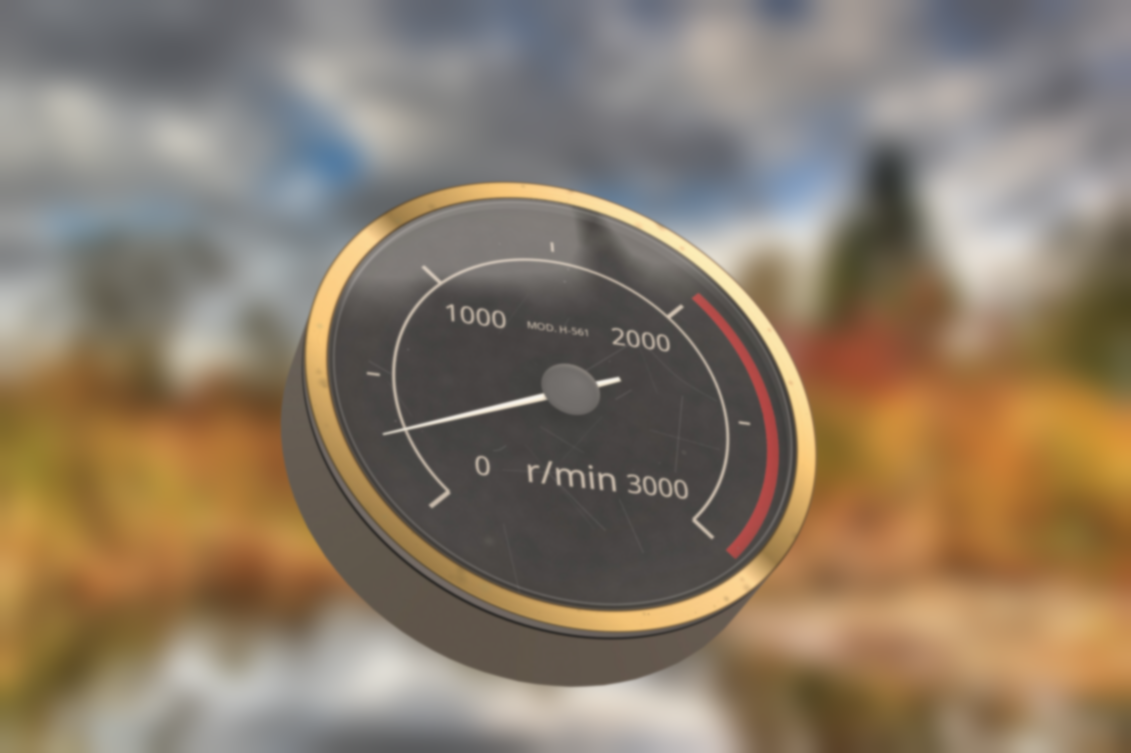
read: 250 rpm
